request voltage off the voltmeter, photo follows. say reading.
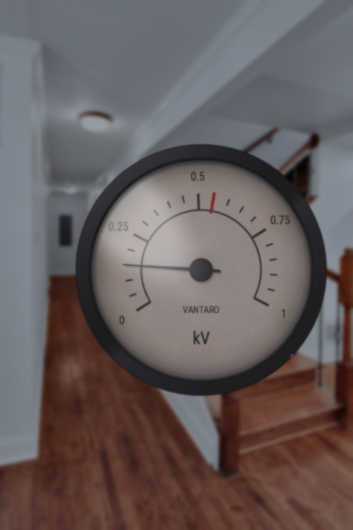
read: 0.15 kV
